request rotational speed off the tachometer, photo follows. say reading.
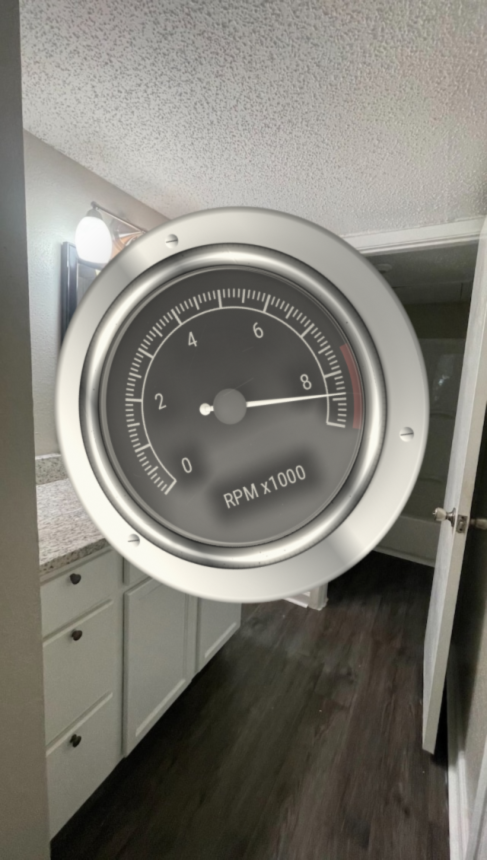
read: 8400 rpm
